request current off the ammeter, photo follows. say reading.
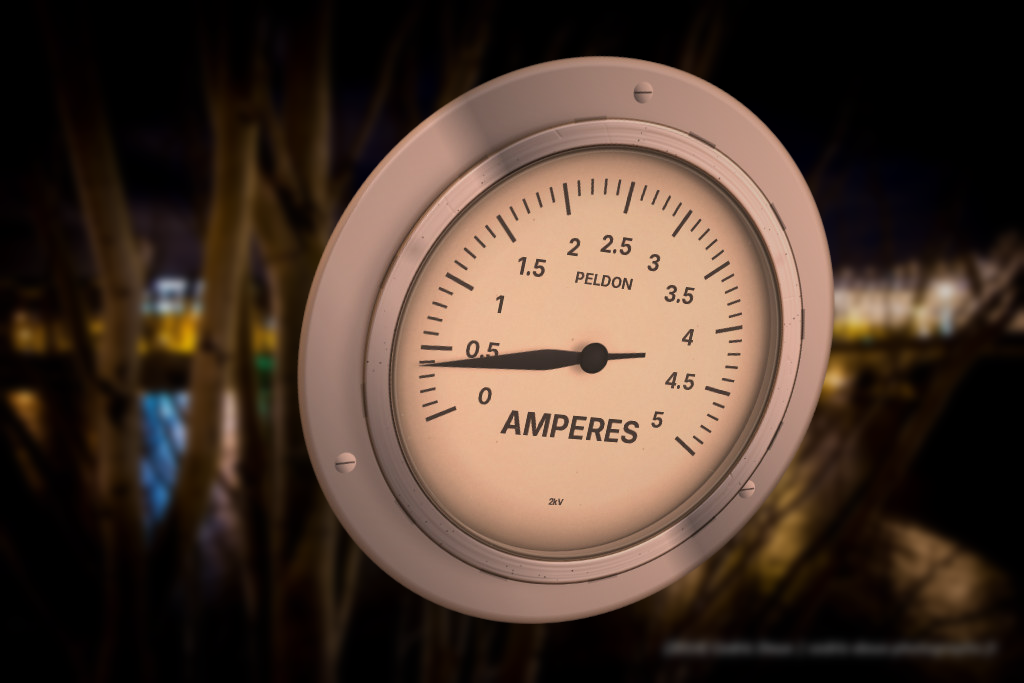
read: 0.4 A
